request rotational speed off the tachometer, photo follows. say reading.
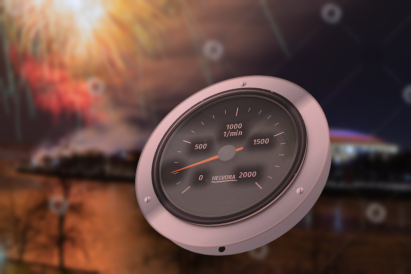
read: 200 rpm
